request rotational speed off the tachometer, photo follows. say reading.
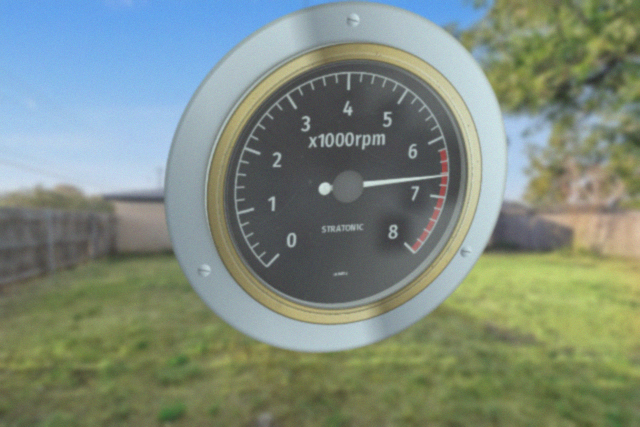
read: 6600 rpm
